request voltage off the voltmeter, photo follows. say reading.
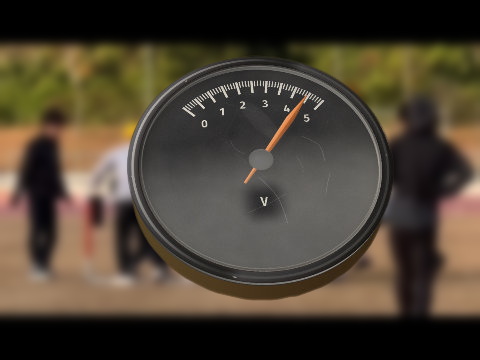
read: 4.5 V
